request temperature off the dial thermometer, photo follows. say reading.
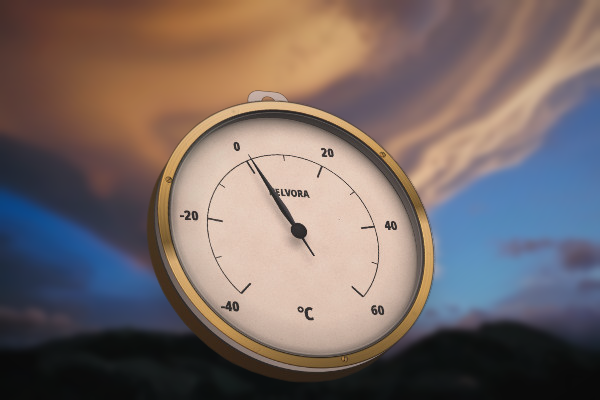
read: 0 °C
